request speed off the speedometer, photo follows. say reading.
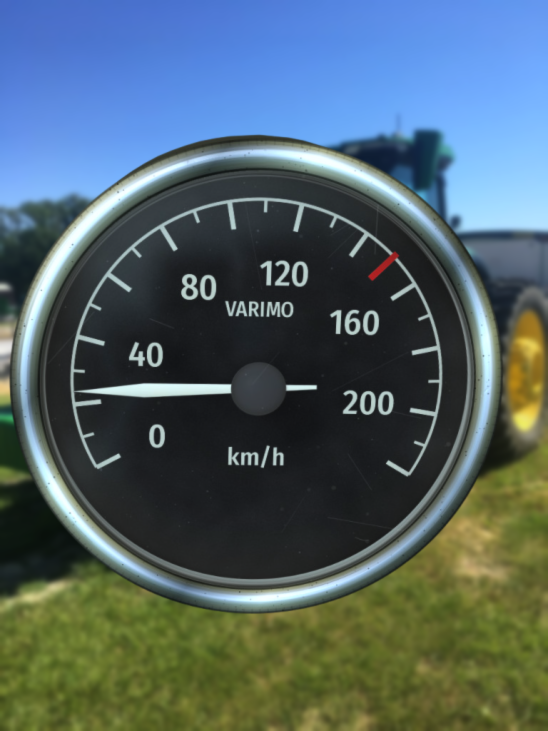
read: 25 km/h
